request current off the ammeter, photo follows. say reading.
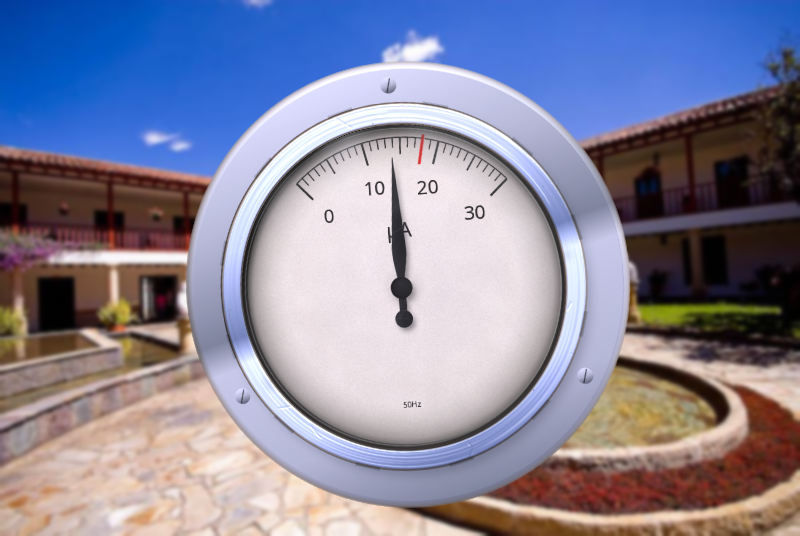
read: 14 µA
